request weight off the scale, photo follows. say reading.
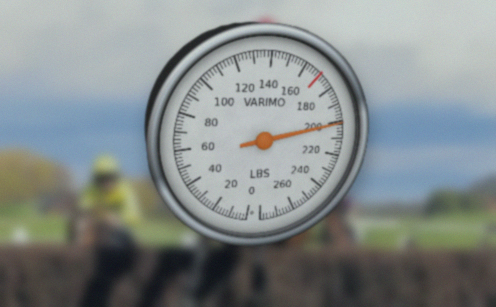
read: 200 lb
